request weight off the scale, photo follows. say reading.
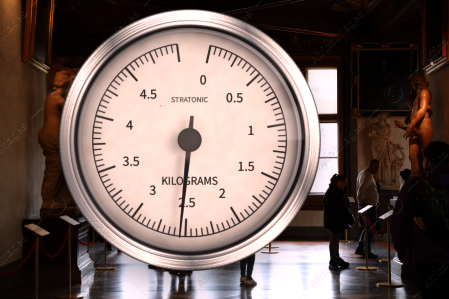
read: 2.55 kg
